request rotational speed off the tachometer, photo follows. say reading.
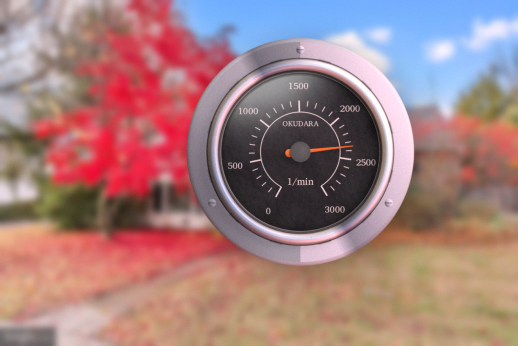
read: 2350 rpm
